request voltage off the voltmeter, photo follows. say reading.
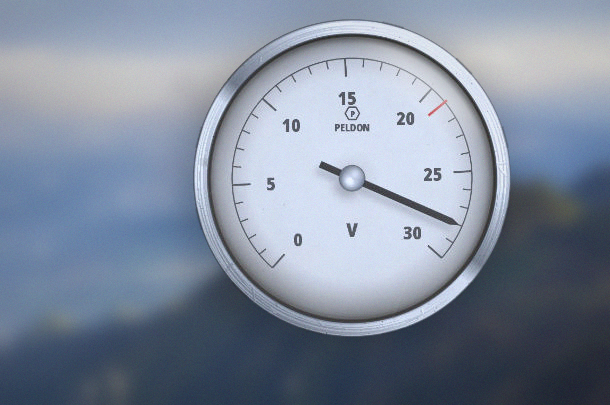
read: 28 V
